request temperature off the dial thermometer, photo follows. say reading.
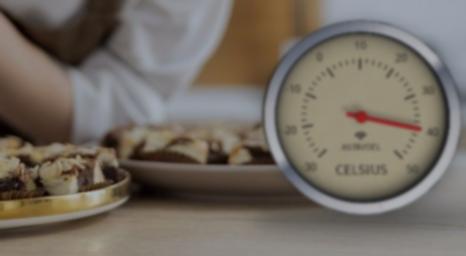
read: 40 °C
